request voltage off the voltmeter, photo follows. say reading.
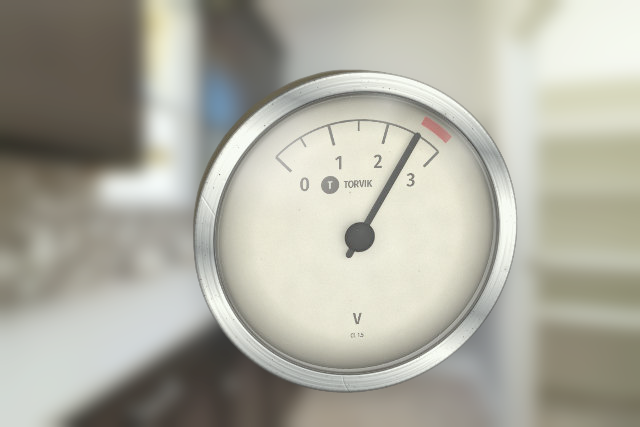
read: 2.5 V
